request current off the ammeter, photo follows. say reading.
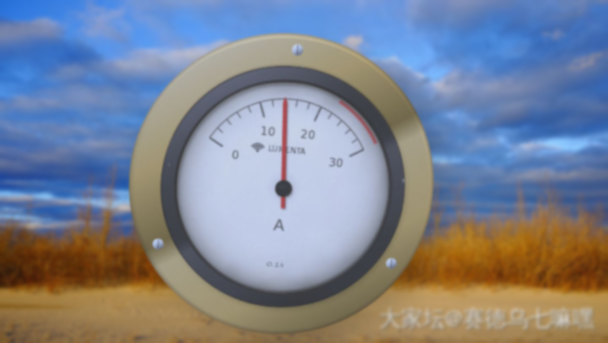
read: 14 A
